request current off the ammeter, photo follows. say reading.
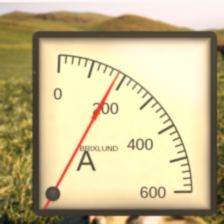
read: 180 A
